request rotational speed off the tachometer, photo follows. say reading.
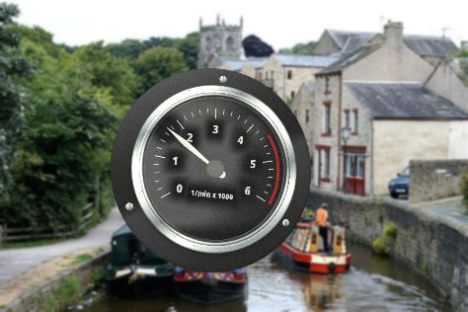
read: 1700 rpm
